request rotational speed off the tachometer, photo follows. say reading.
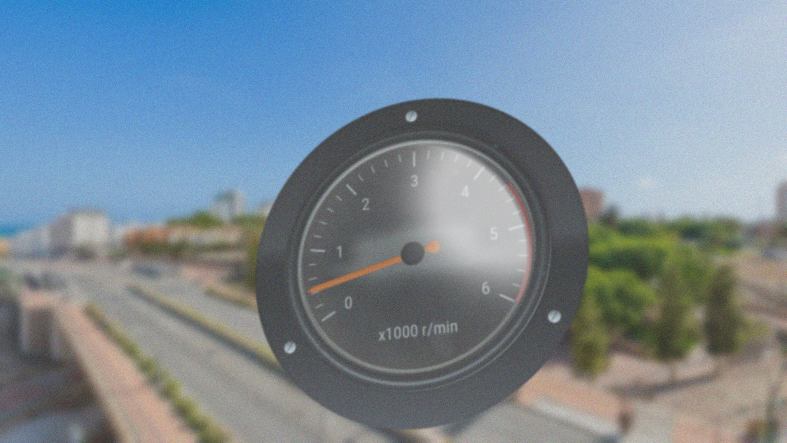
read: 400 rpm
